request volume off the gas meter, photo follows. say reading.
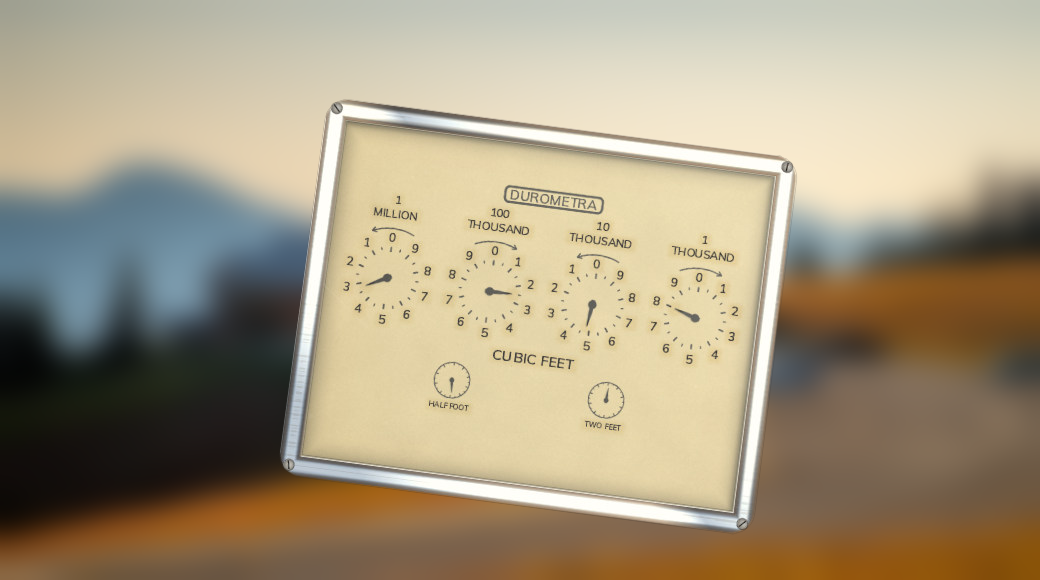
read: 324800 ft³
